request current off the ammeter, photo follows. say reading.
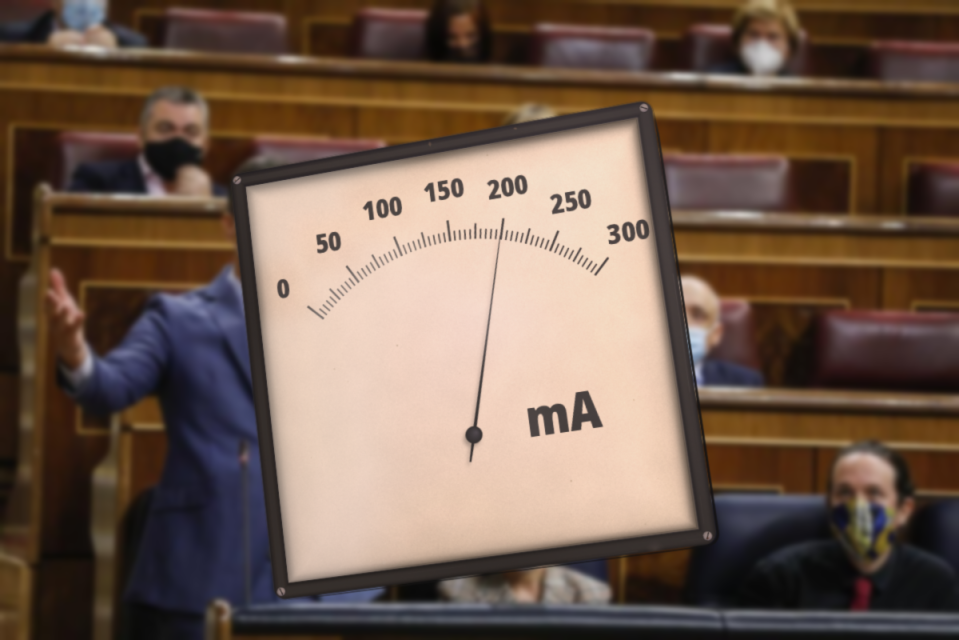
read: 200 mA
